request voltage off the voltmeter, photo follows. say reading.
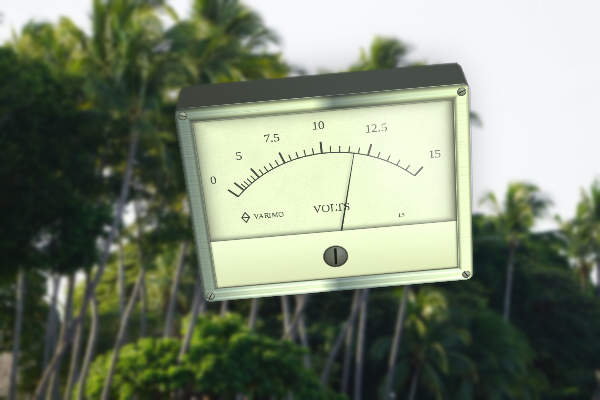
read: 11.75 V
